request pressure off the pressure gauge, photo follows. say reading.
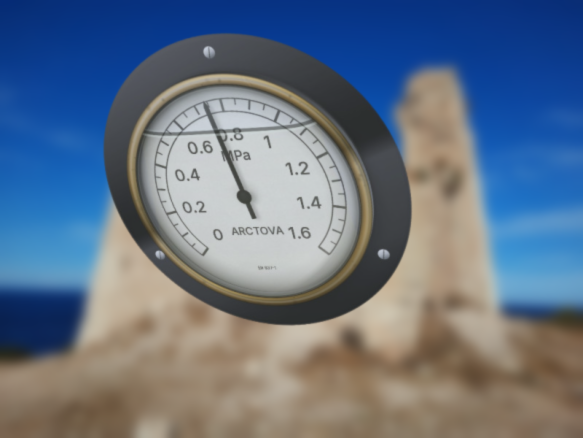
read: 0.75 MPa
